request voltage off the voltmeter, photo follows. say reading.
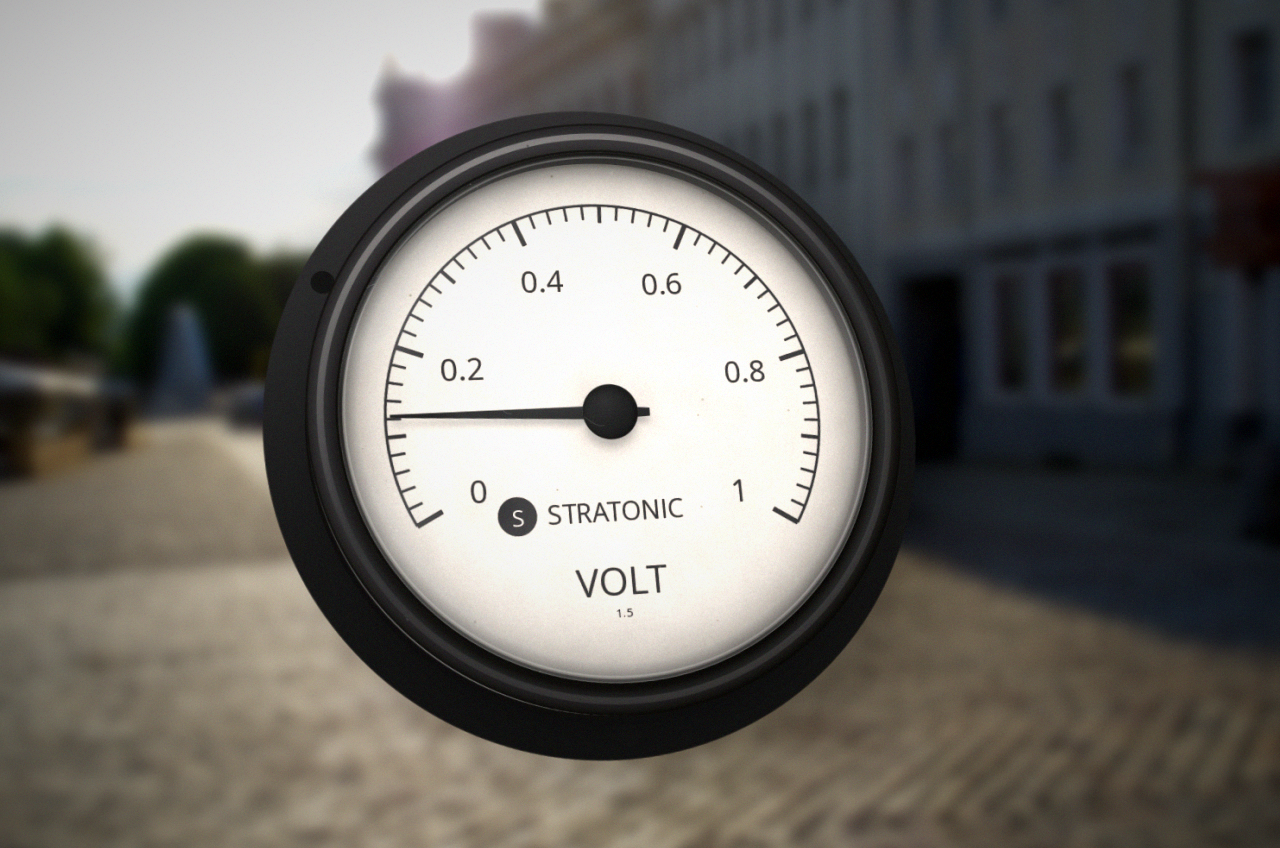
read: 0.12 V
